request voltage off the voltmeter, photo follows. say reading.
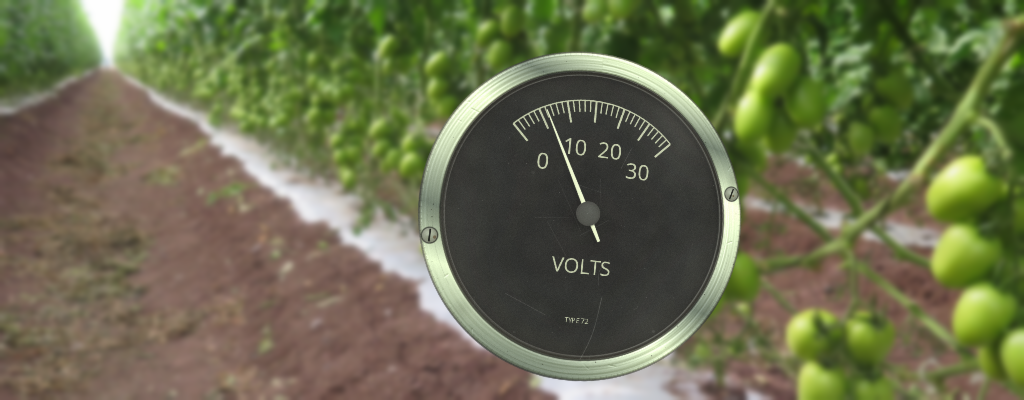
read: 6 V
